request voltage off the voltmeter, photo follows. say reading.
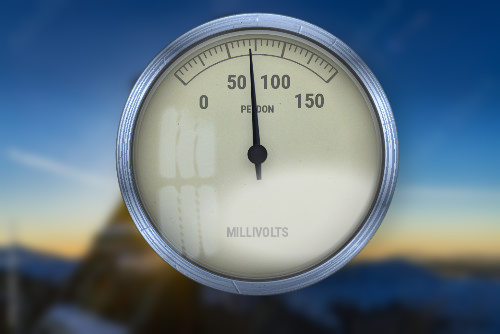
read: 70 mV
